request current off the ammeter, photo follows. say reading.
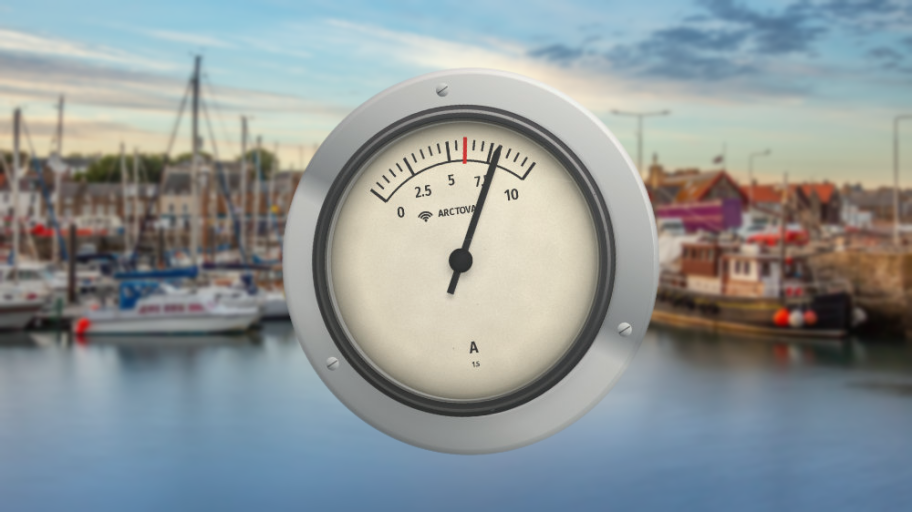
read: 8 A
